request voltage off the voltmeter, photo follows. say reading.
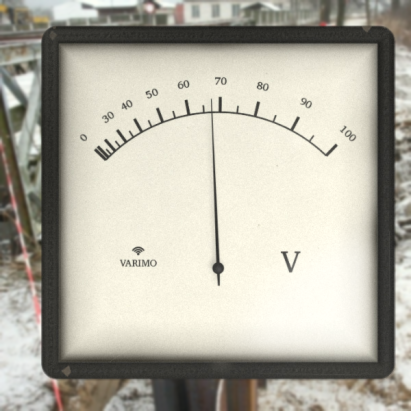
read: 67.5 V
